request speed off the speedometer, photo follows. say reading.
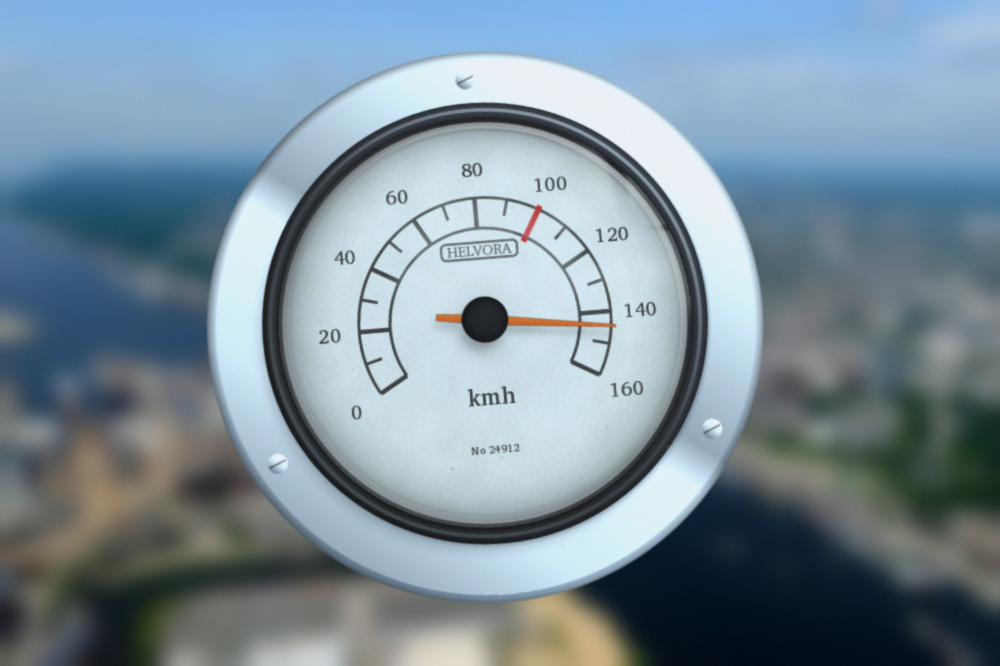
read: 145 km/h
